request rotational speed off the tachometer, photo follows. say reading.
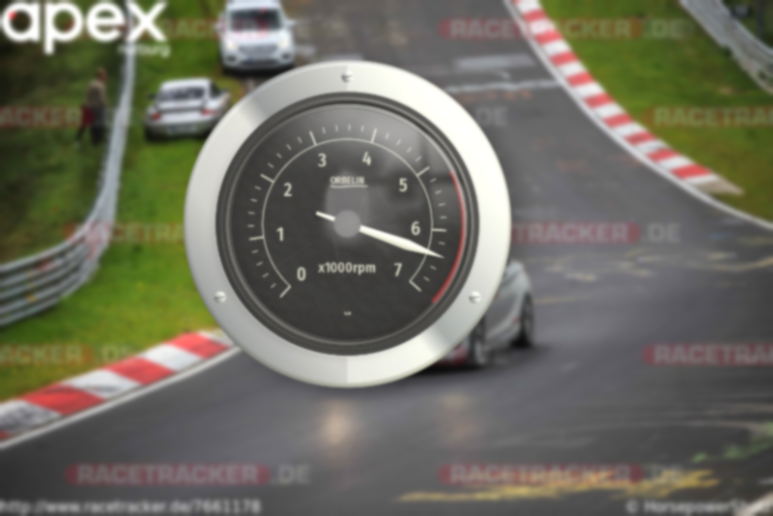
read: 6400 rpm
